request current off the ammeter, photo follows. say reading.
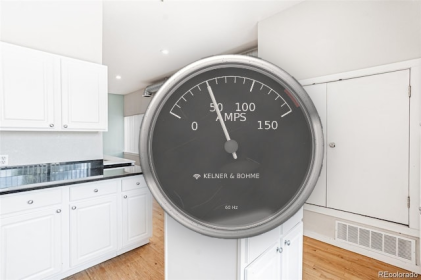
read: 50 A
